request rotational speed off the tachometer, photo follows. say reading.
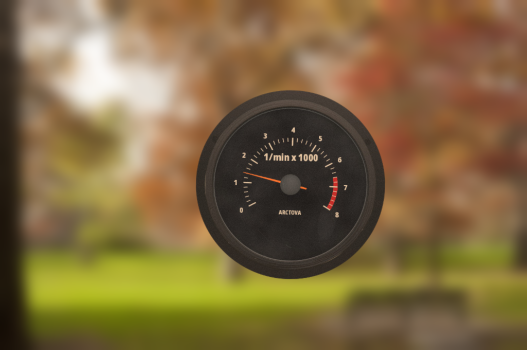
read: 1400 rpm
